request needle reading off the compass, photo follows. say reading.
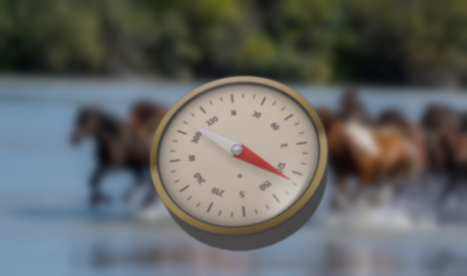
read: 130 °
